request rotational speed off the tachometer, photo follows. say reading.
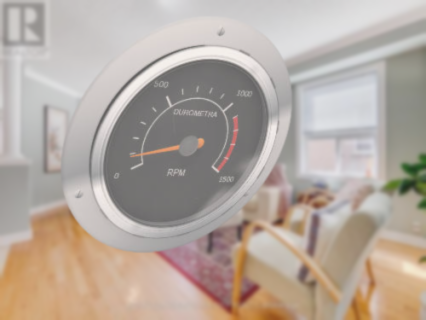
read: 100 rpm
